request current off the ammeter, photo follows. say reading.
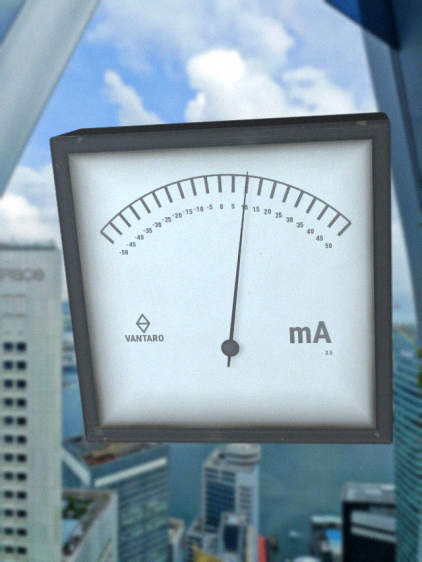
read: 10 mA
